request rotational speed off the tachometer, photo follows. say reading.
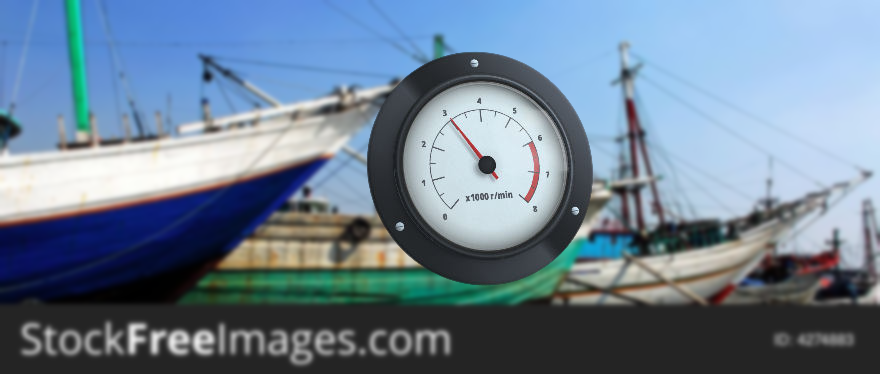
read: 3000 rpm
